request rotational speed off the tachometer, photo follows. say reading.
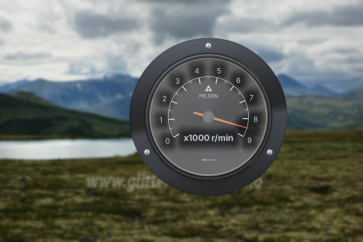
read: 8500 rpm
